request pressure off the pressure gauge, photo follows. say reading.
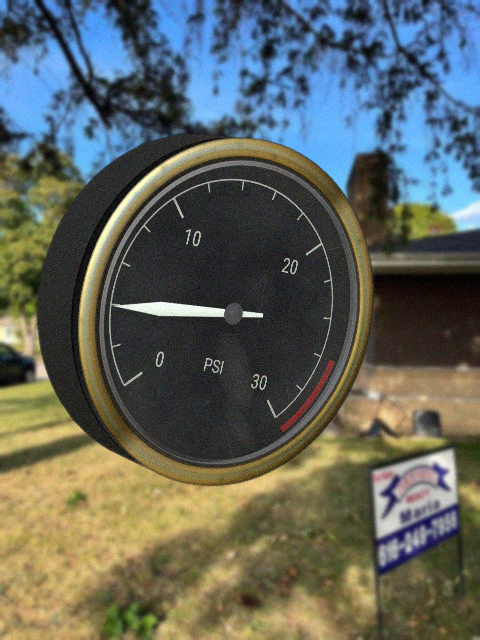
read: 4 psi
